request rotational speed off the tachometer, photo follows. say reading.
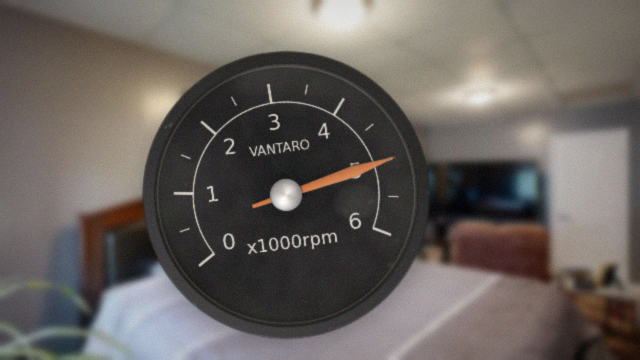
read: 5000 rpm
